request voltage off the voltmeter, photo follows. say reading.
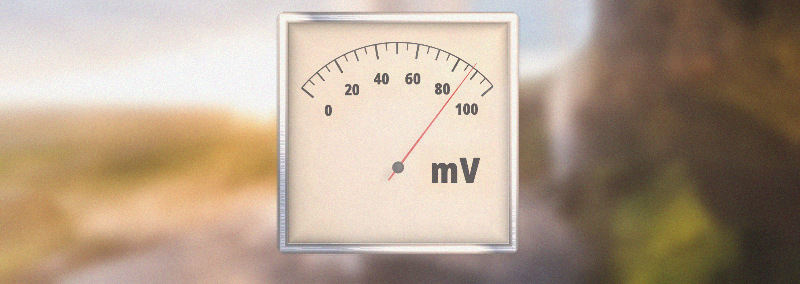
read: 87.5 mV
